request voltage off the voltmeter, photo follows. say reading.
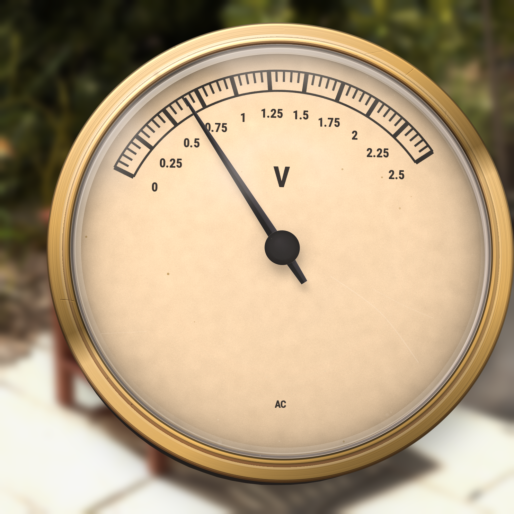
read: 0.65 V
